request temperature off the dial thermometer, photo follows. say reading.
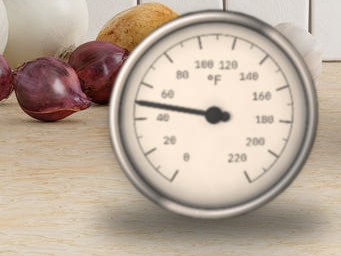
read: 50 °F
